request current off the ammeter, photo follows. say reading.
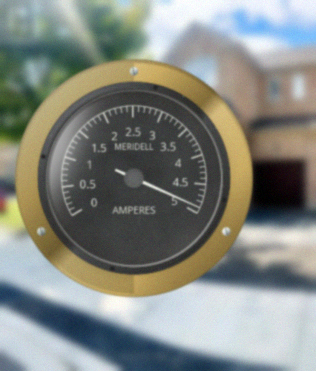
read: 4.9 A
